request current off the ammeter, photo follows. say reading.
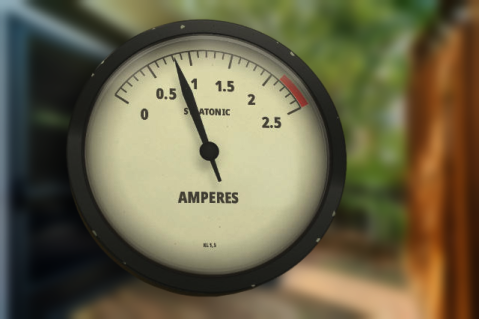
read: 0.8 A
